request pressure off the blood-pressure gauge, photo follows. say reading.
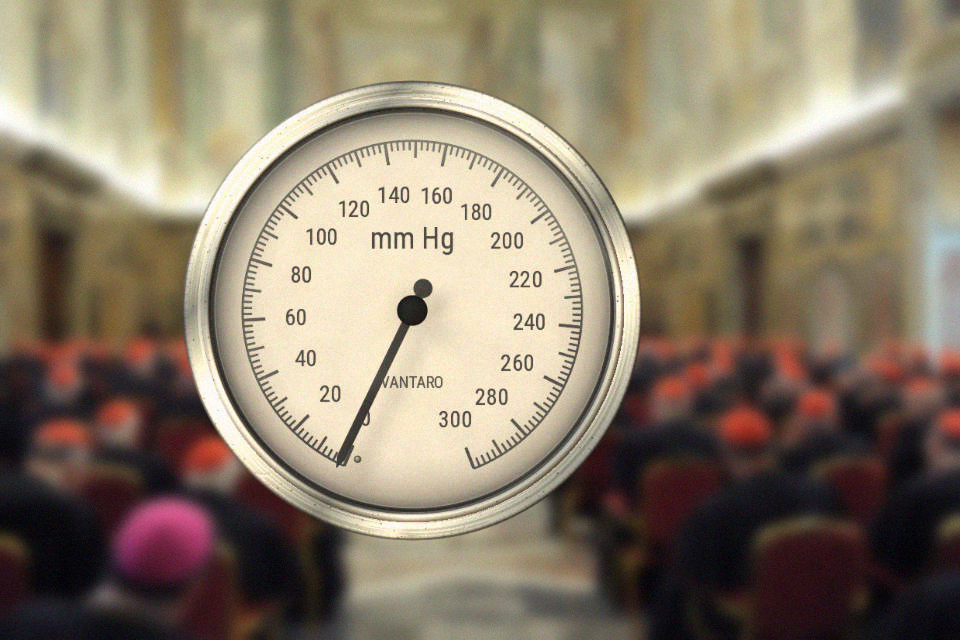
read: 2 mmHg
